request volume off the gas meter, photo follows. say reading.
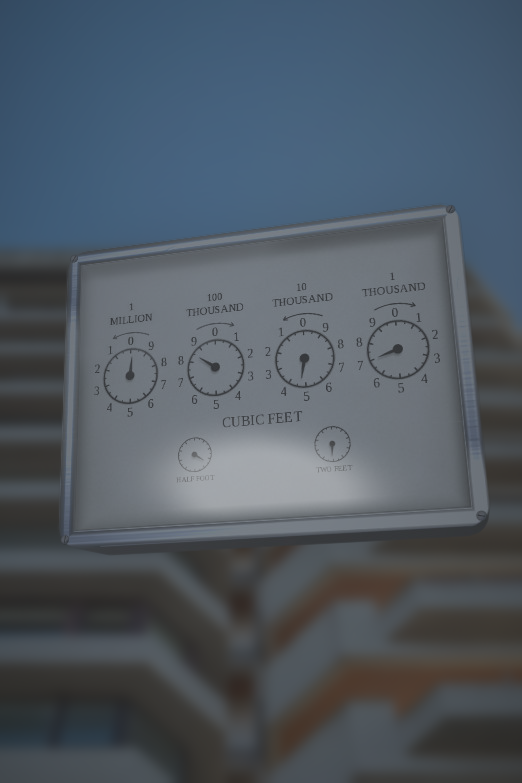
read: 984700 ft³
